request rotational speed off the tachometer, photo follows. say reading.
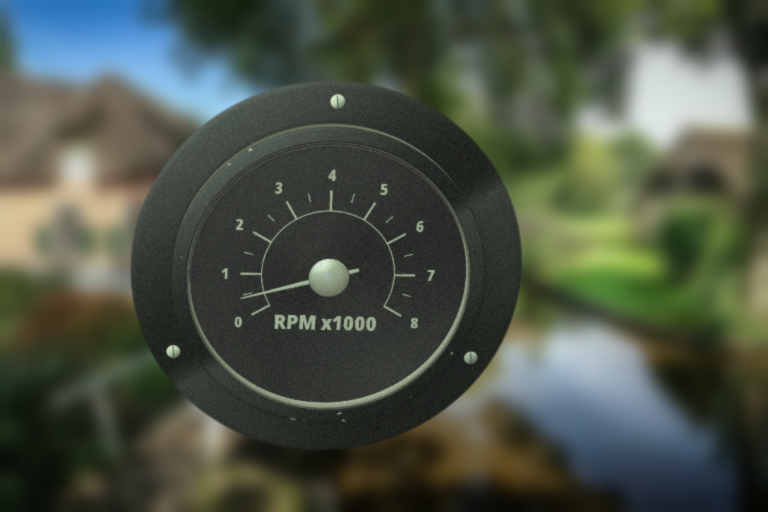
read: 500 rpm
